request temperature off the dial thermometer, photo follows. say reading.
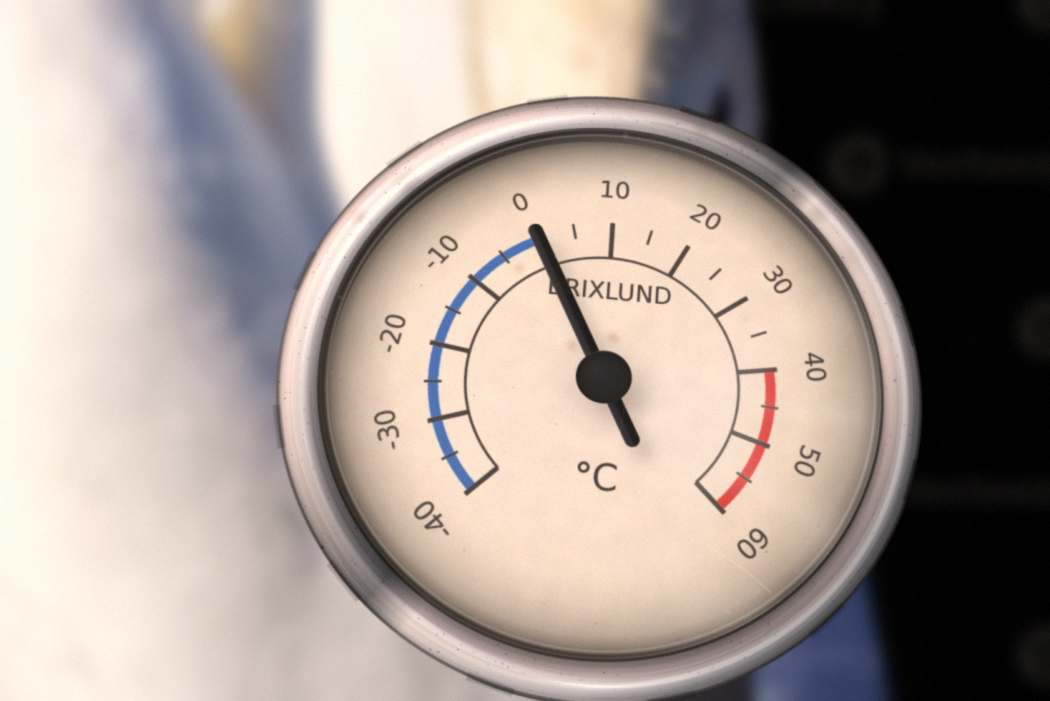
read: 0 °C
